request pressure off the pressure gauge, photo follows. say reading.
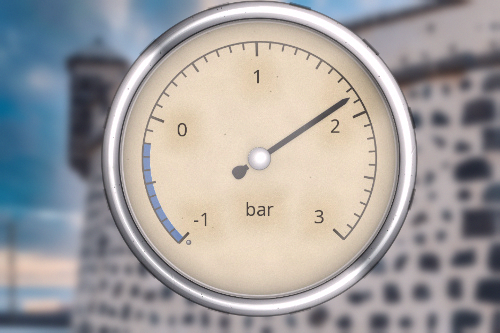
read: 1.85 bar
